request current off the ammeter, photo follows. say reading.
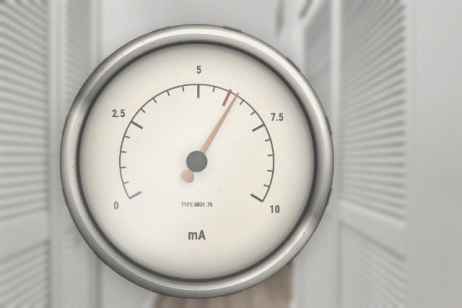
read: 6.25 mA
